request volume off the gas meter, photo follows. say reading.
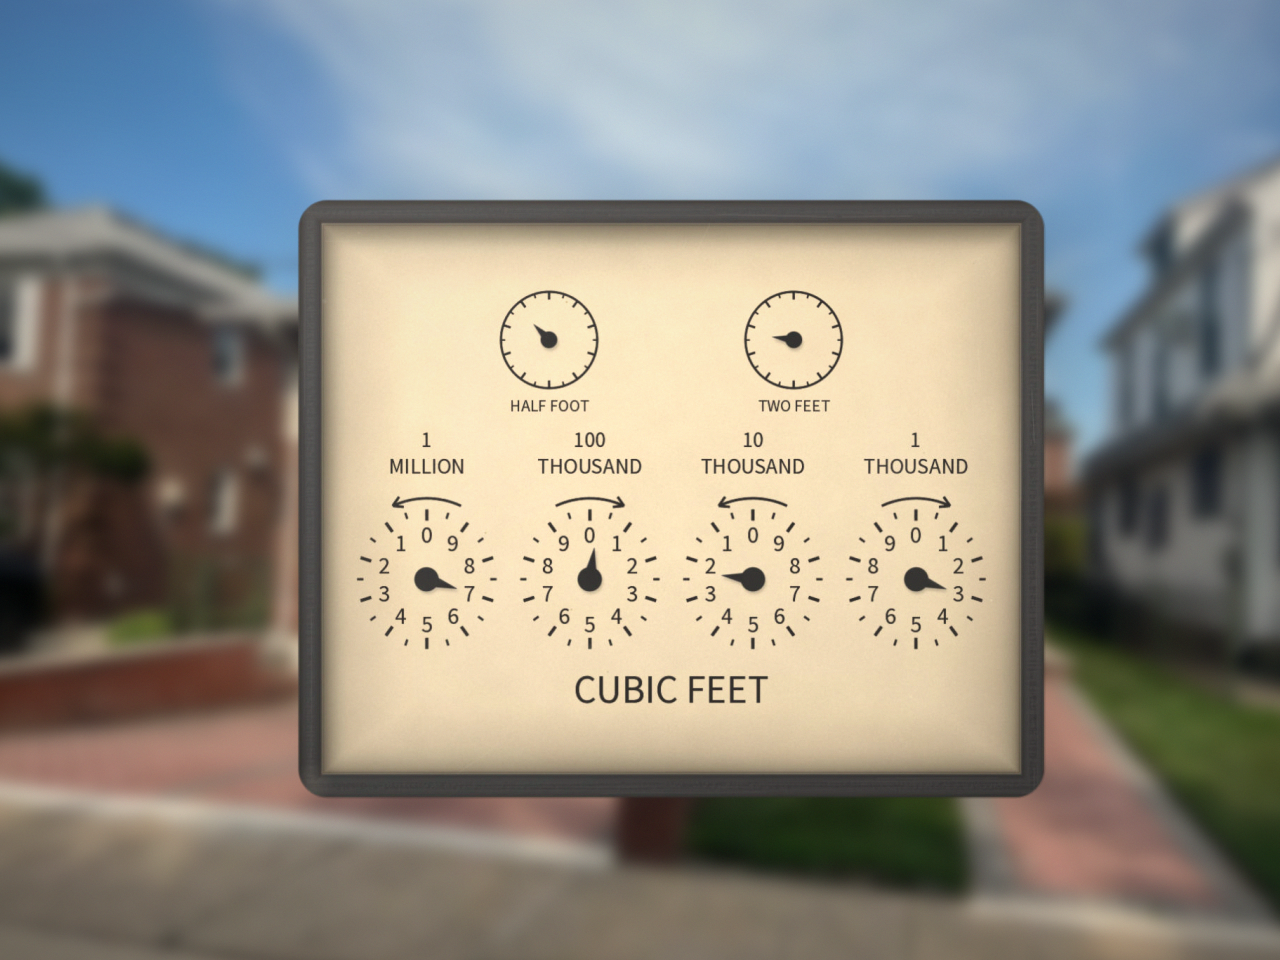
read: 702300 ft³
